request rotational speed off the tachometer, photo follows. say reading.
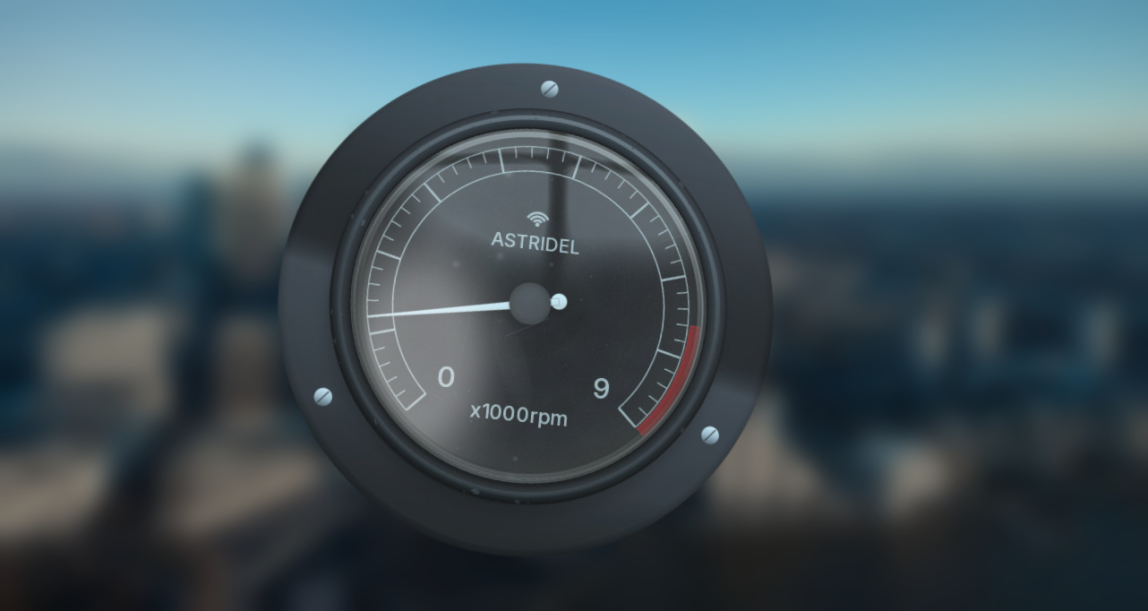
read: 1200 rpm
